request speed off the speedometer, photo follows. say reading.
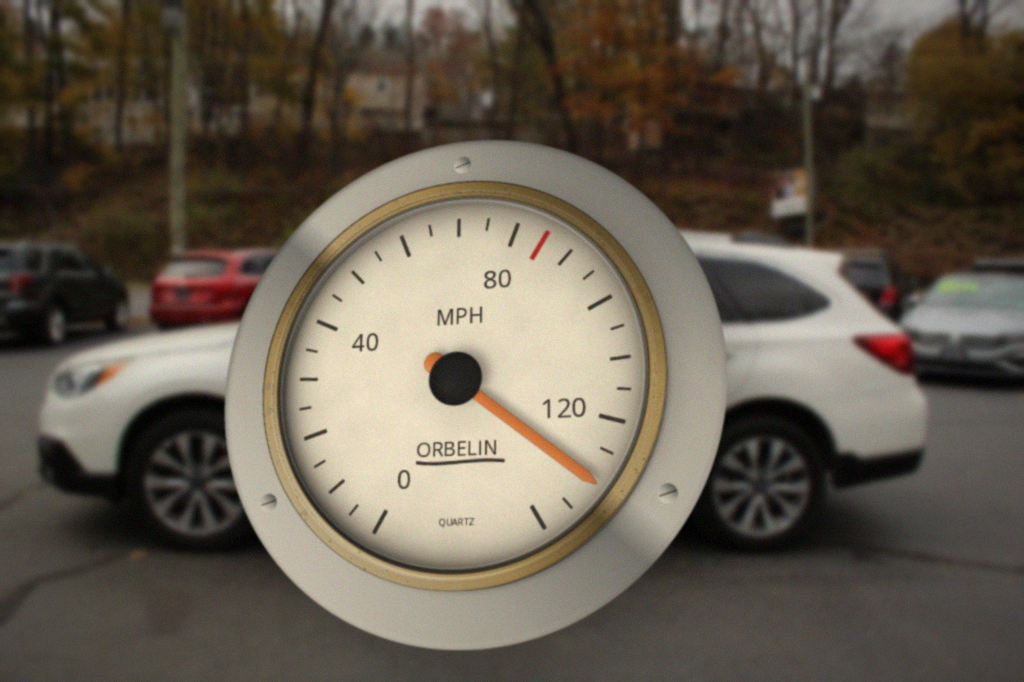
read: 130 mph
